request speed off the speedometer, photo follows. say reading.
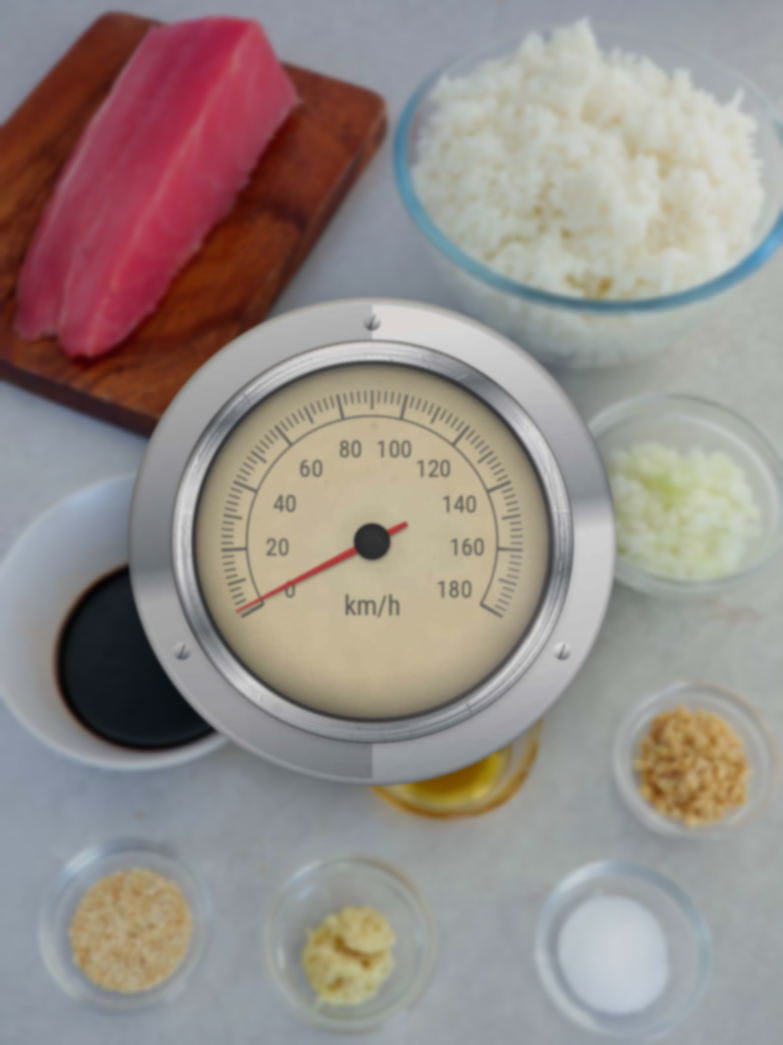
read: 2 km/h
